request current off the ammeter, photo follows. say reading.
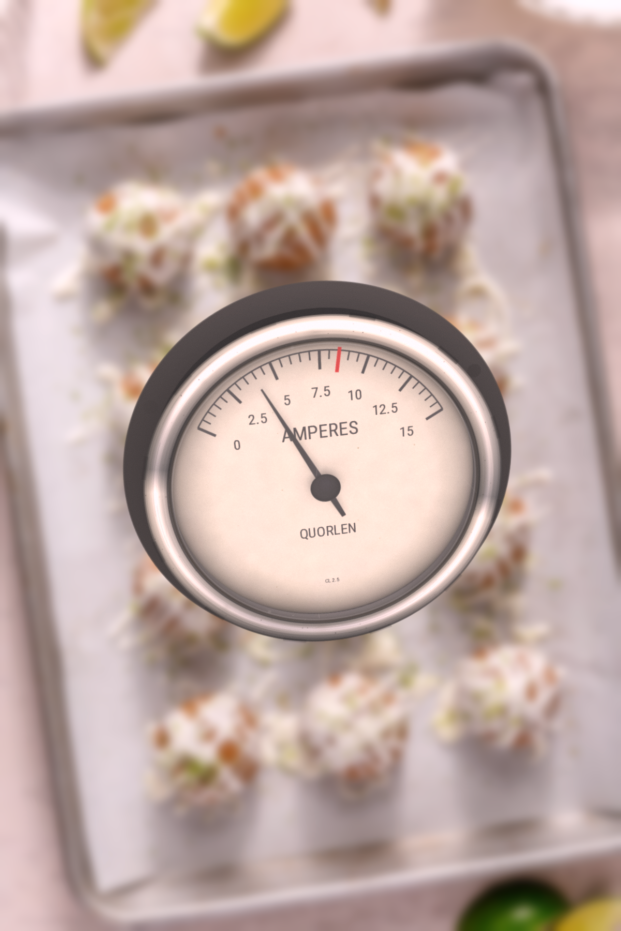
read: 4 A
